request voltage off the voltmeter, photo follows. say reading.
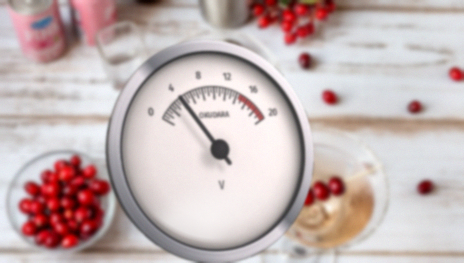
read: 4 V
